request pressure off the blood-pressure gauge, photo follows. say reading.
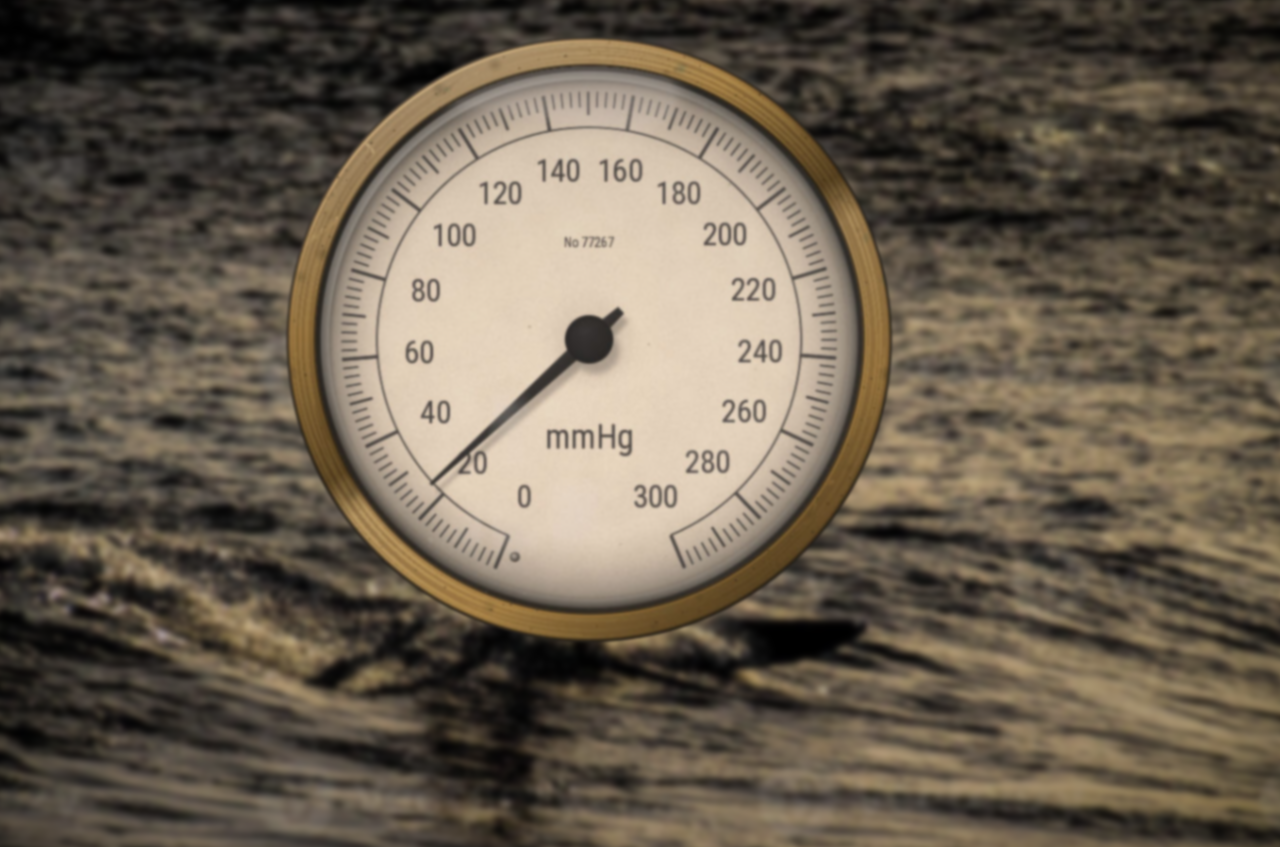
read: 24 mmHg
